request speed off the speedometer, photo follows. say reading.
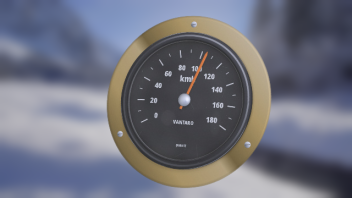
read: 105 km/h
